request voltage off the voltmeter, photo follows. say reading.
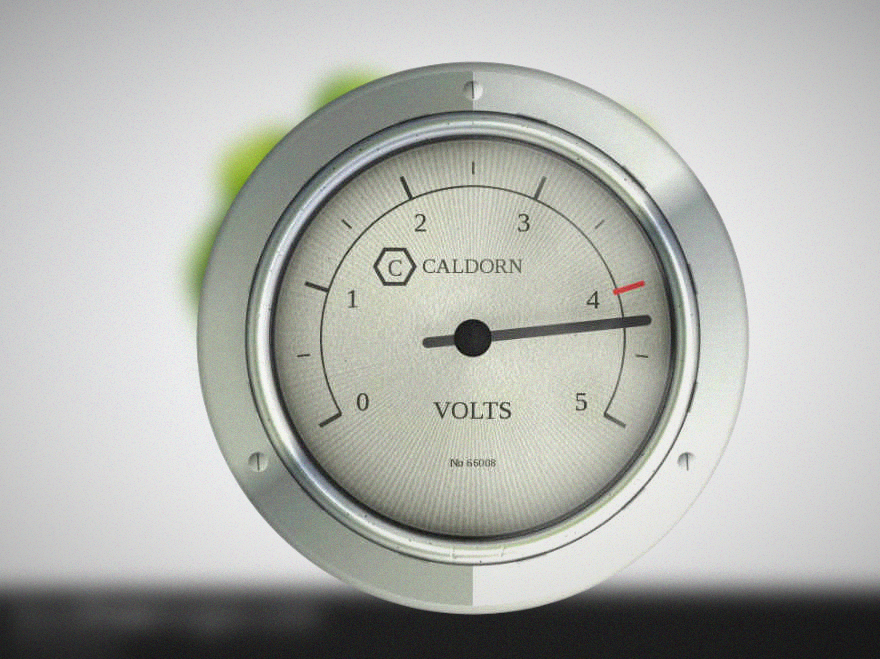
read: 4.25 V
